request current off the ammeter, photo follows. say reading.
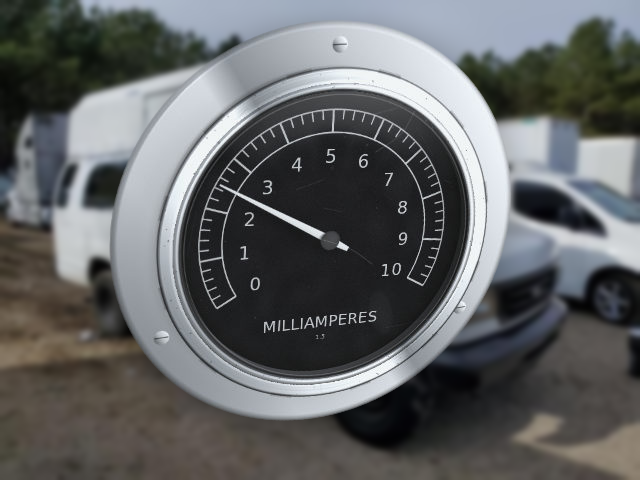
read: 2.5 mA
